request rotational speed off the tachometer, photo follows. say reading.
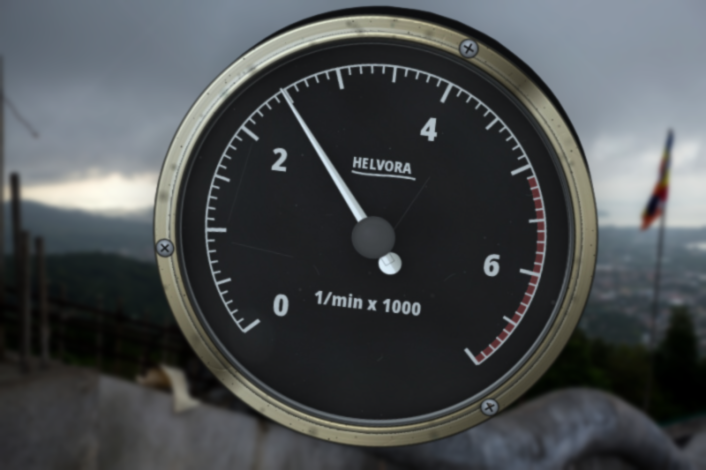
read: 2500 rpm
